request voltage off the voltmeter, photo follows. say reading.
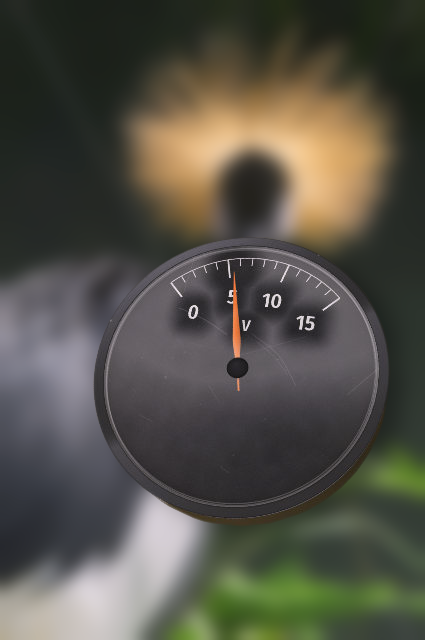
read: 5.5 V
